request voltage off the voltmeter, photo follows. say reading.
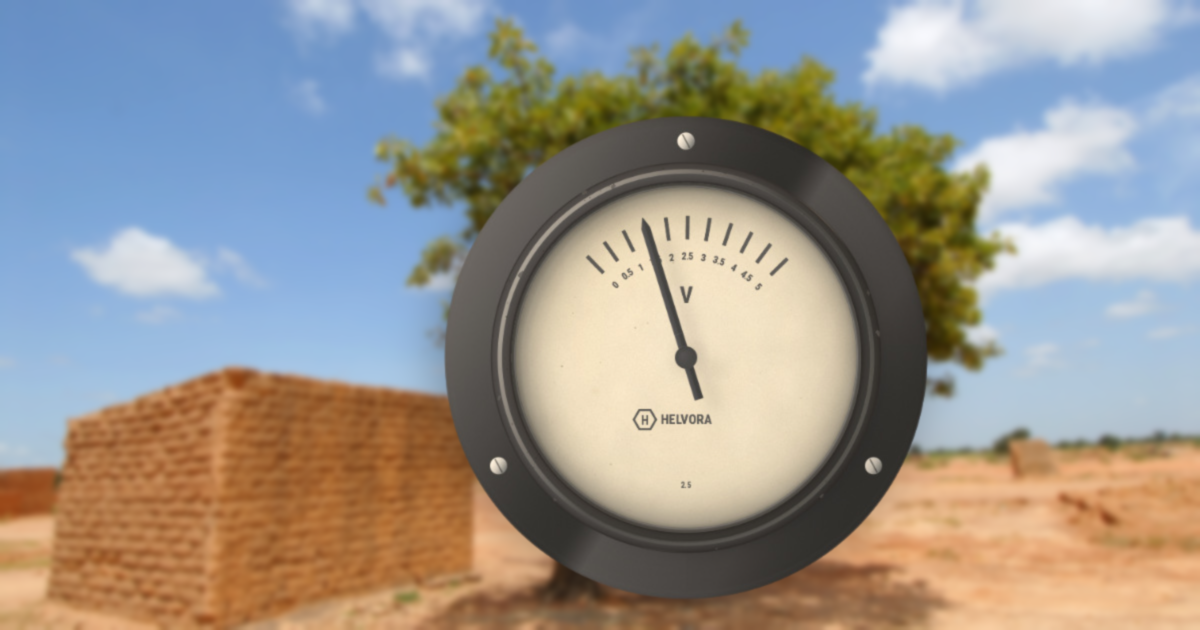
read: 1.5 V
